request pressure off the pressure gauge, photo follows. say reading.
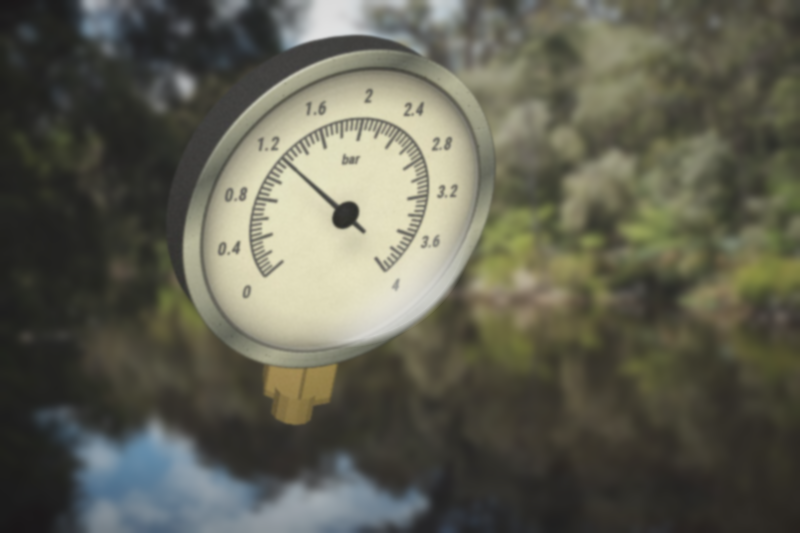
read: 1.2 bar
